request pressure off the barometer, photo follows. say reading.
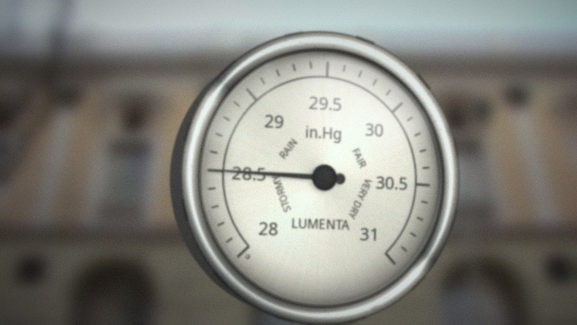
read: 28.5 inHg
